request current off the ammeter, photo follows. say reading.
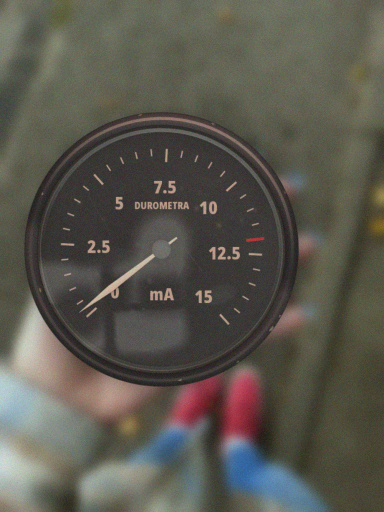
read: 0.25 mA
